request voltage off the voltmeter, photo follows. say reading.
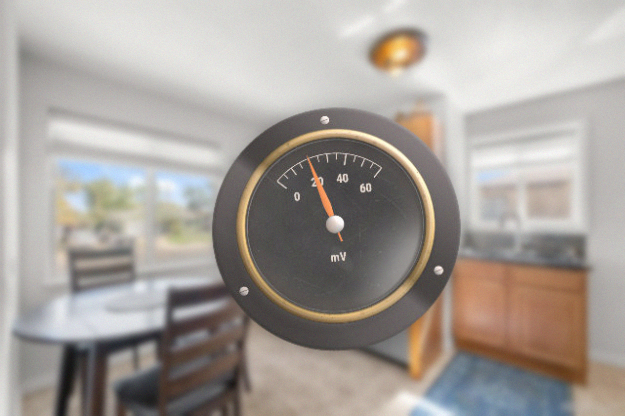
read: 20 mV
